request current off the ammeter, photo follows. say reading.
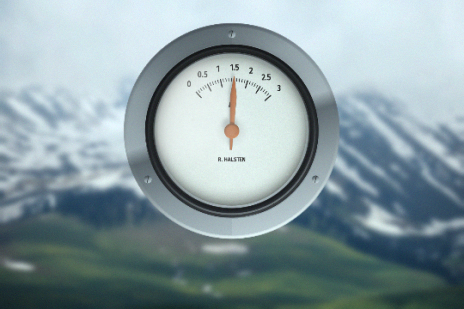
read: 1.5 A
